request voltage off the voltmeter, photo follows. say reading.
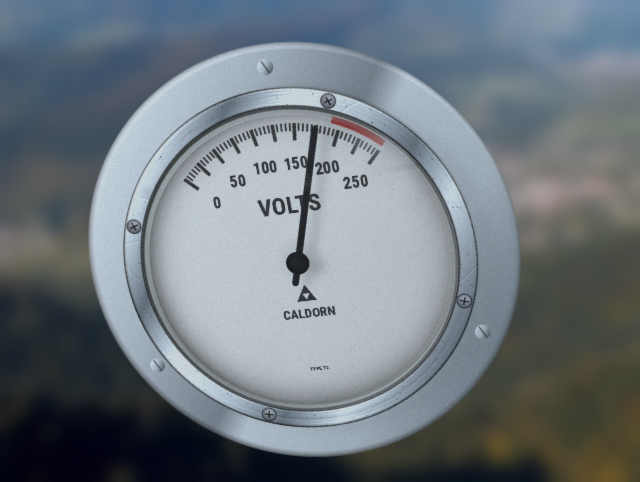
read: 175 V
